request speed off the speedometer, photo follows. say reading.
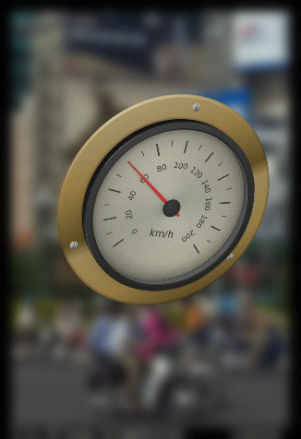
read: 60 km/h
